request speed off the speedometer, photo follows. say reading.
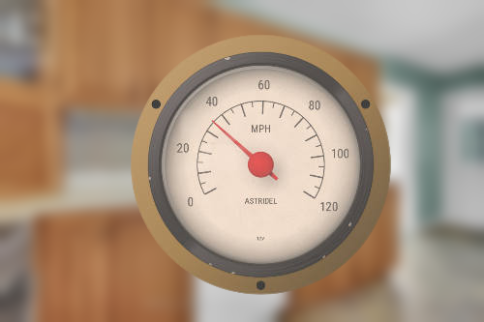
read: 35 mph
